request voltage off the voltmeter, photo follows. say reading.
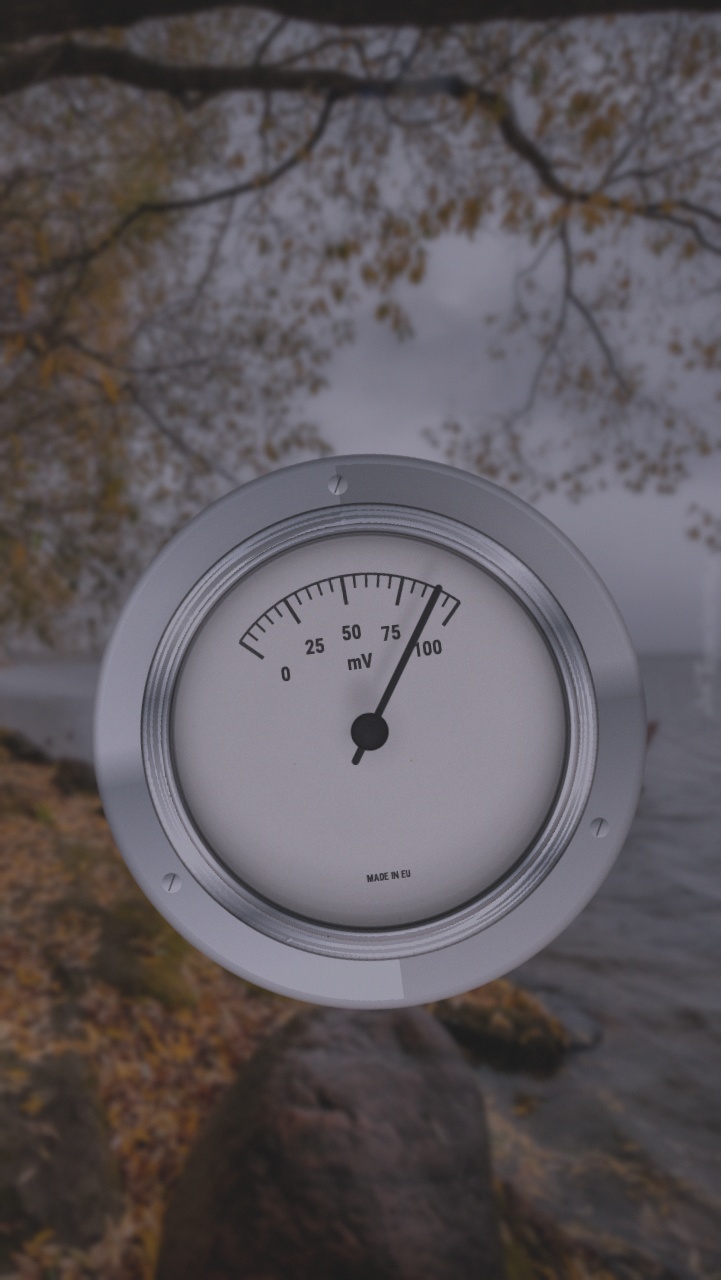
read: 90 mV
